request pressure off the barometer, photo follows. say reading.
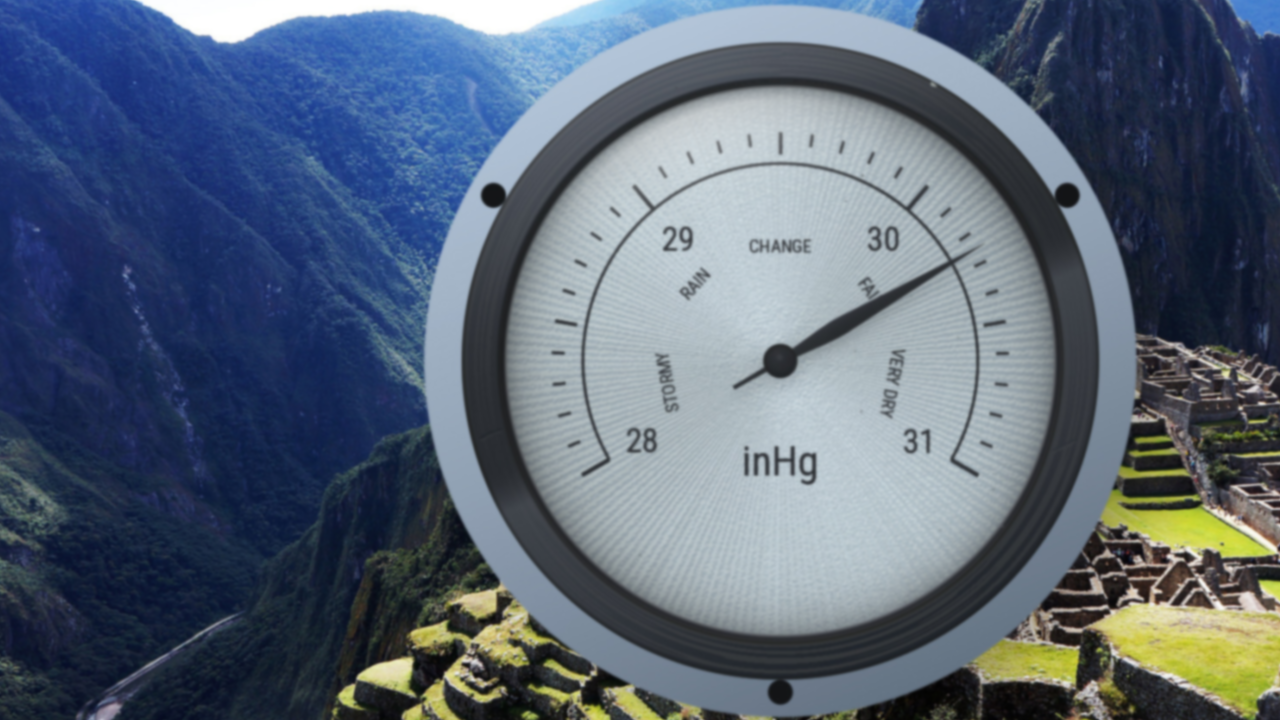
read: 30.25 inHg
